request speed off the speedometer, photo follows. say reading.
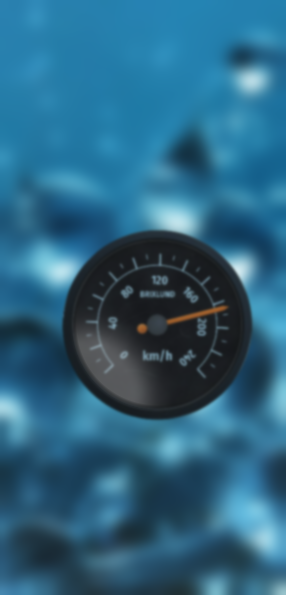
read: 185 km/h
